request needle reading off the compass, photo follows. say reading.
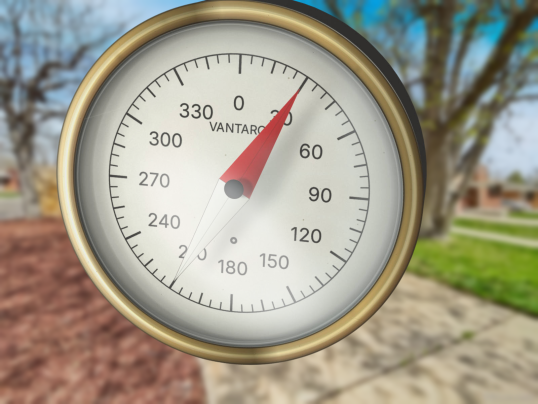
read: 30 °
